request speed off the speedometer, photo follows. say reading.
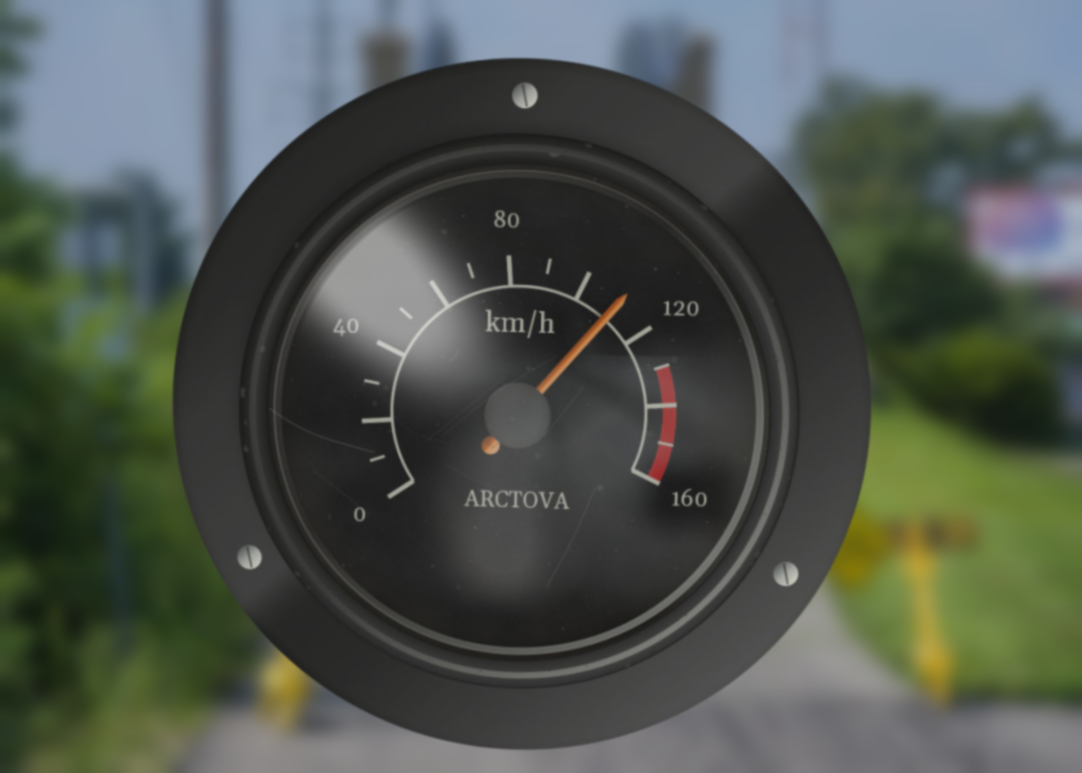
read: 110 km/h
